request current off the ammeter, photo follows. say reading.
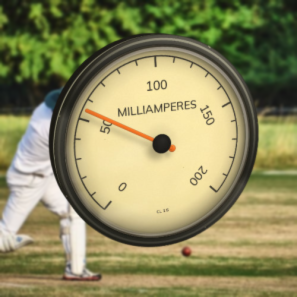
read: 55 mA
